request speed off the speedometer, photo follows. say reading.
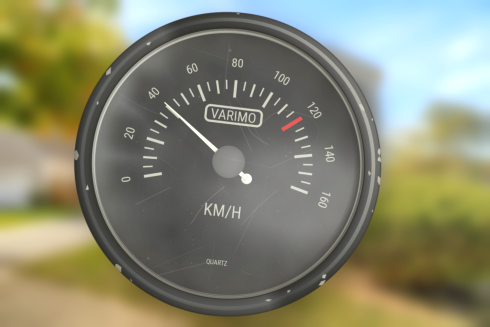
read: 40 km/h
